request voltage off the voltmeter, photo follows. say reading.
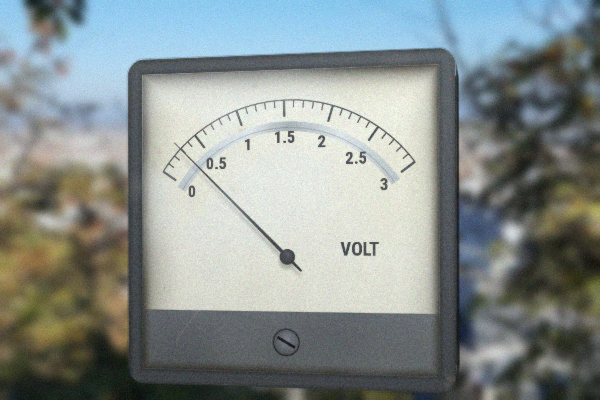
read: 0.3 V
